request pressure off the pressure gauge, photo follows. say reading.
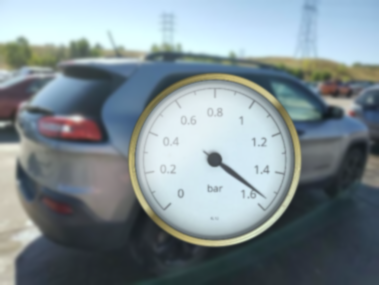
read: 1.55 bar
